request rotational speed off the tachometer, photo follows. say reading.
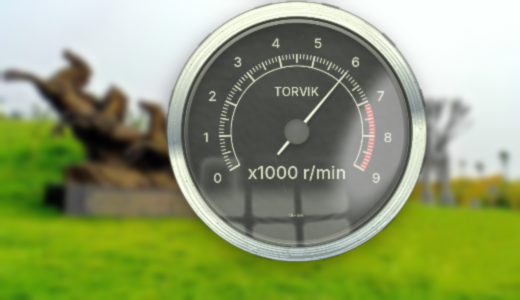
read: 6000 rpm
